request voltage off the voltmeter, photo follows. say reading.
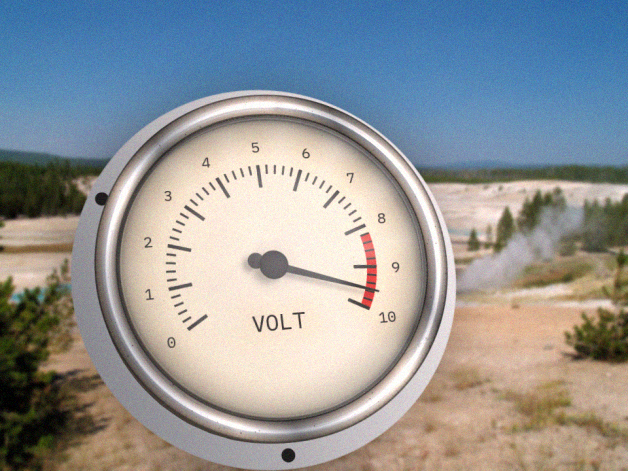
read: 9.6 V
